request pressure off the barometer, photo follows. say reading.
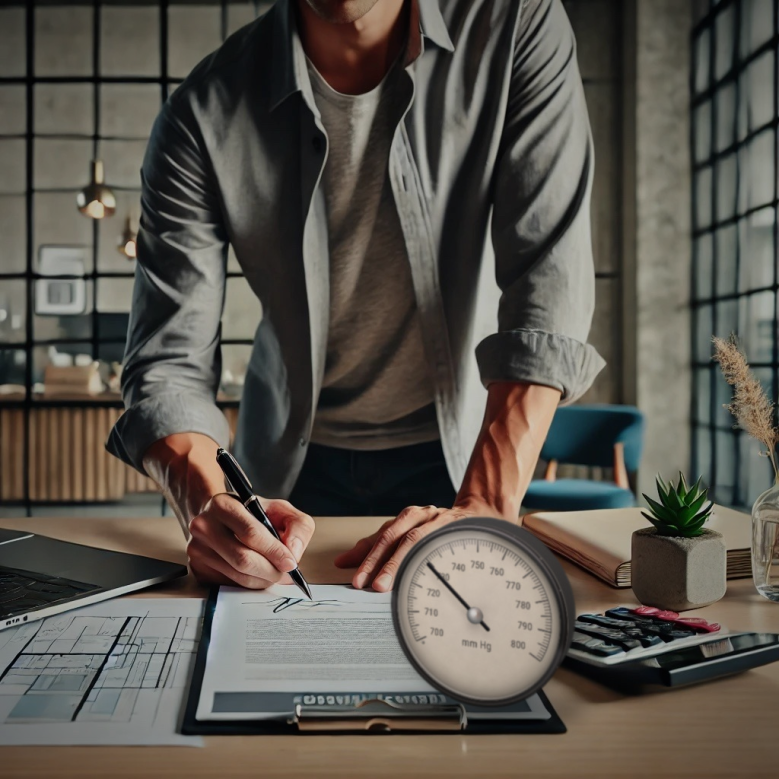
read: 730 mmHg
